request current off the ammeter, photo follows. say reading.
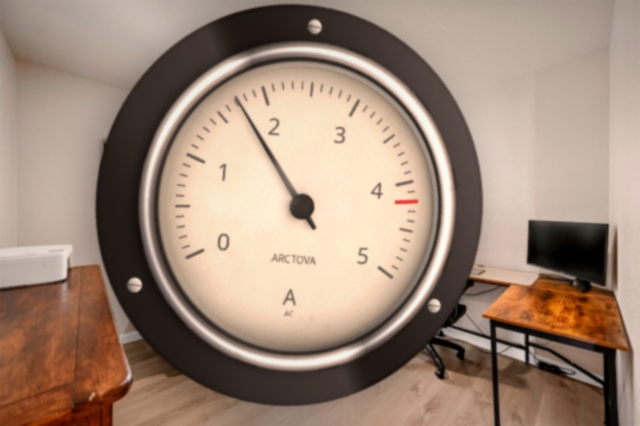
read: 1.7 A
